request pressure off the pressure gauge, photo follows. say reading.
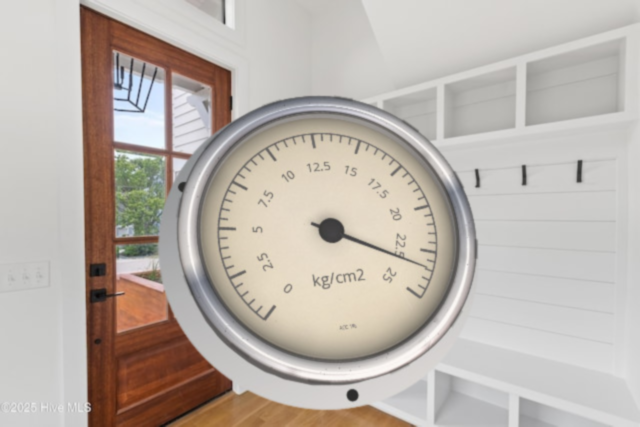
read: 23.5 kg/cm²
